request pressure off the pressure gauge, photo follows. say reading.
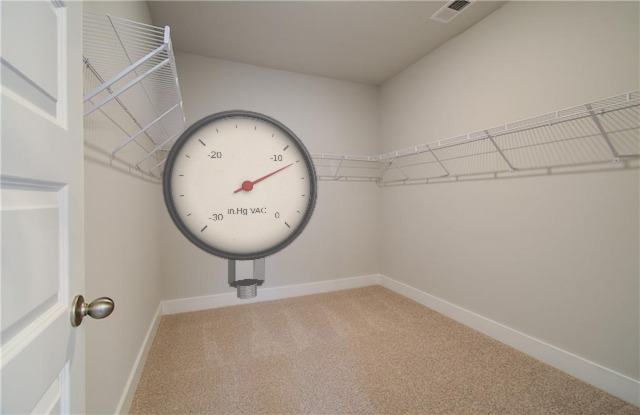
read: -8 inHg
